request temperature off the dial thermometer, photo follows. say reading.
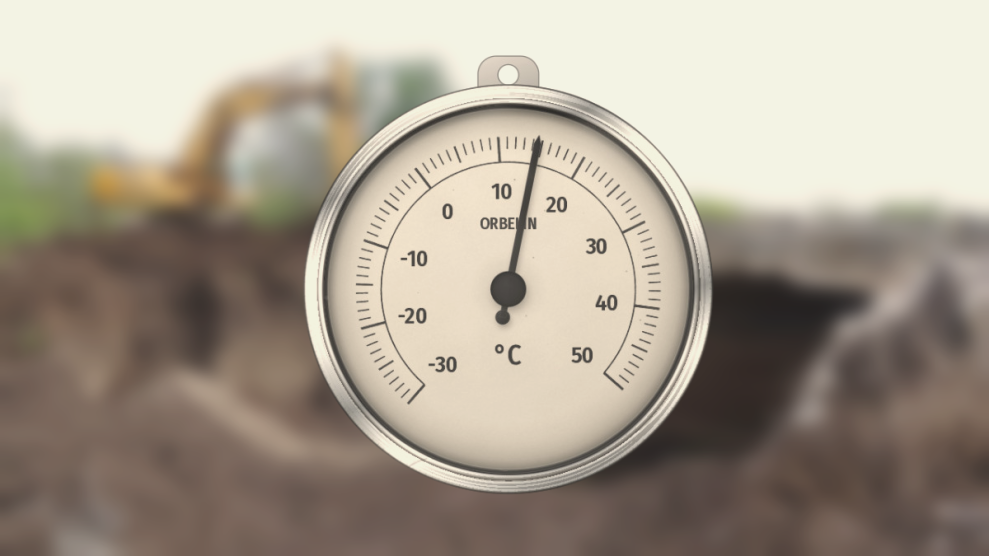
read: 14.5 °C
